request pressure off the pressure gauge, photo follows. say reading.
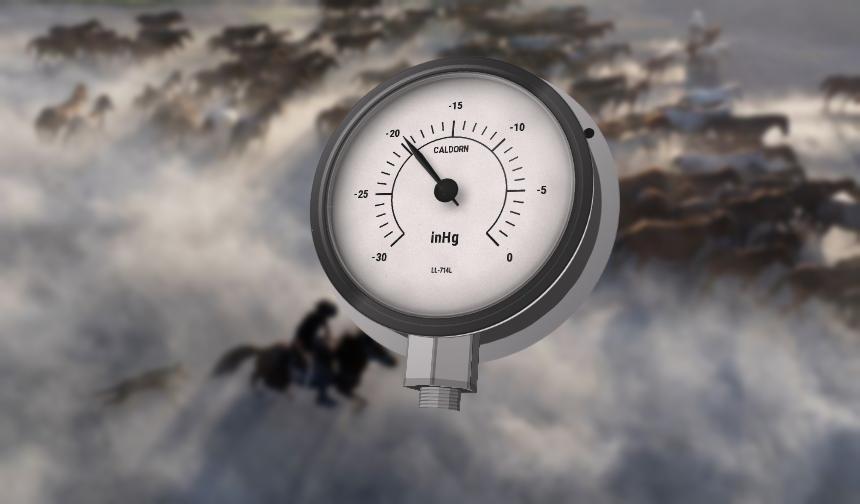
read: -19.5 inHg
